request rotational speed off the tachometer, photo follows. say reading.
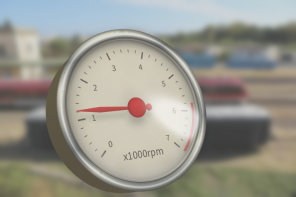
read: 1200 rpm
